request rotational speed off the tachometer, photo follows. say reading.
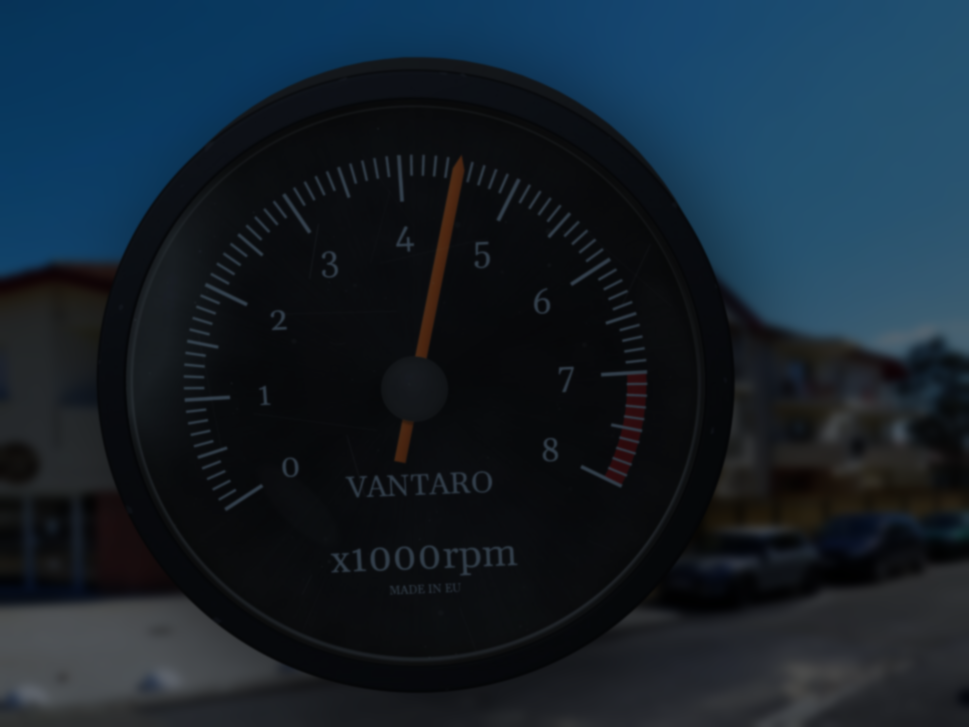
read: 4500 rpm
